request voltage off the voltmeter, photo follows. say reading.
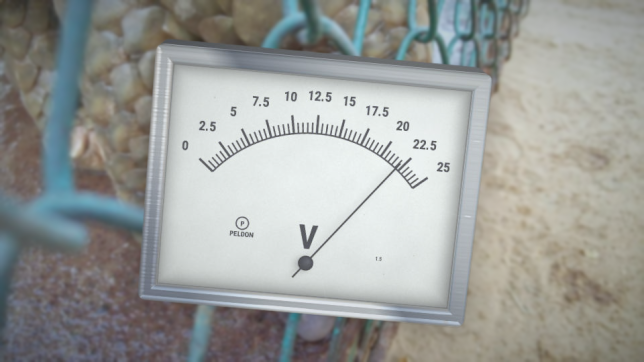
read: 22 V
